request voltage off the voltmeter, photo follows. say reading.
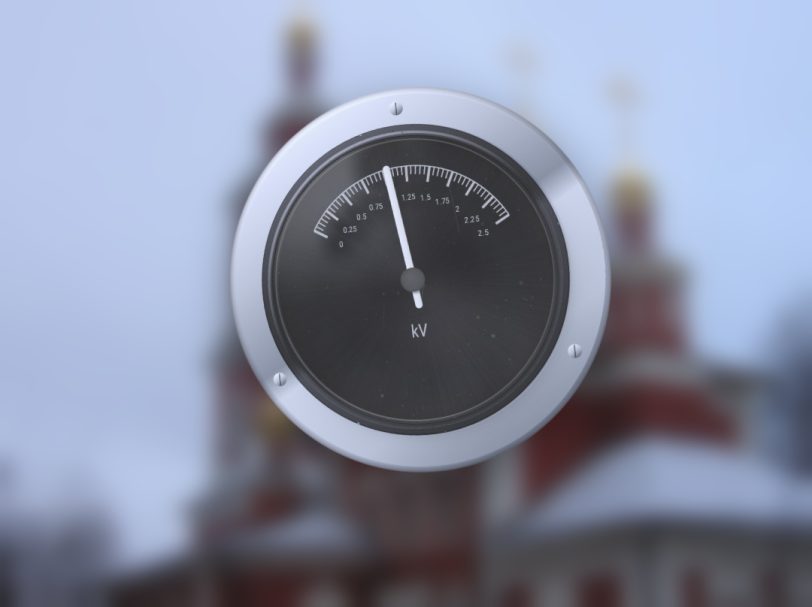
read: 1.05 kV
